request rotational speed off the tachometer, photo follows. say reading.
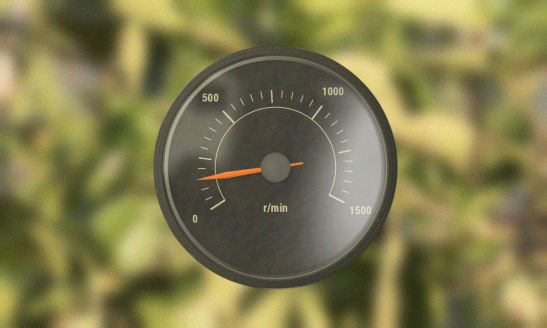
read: 150 rpm
